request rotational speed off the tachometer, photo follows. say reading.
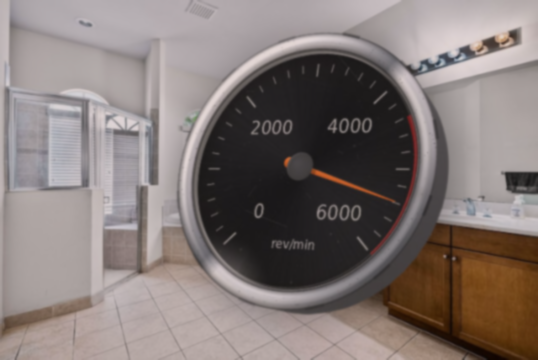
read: 5400 rpm
